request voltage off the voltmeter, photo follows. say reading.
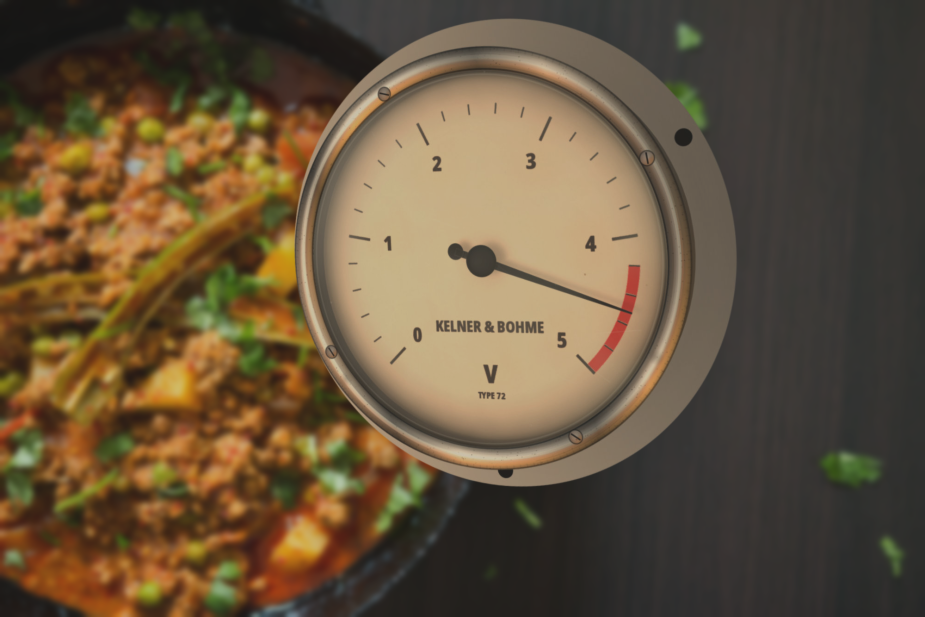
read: 4.5 V
